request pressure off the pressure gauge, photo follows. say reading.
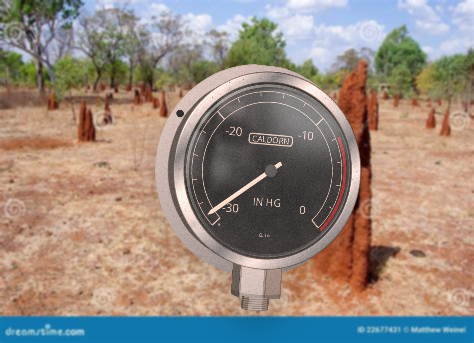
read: -29 inHg
